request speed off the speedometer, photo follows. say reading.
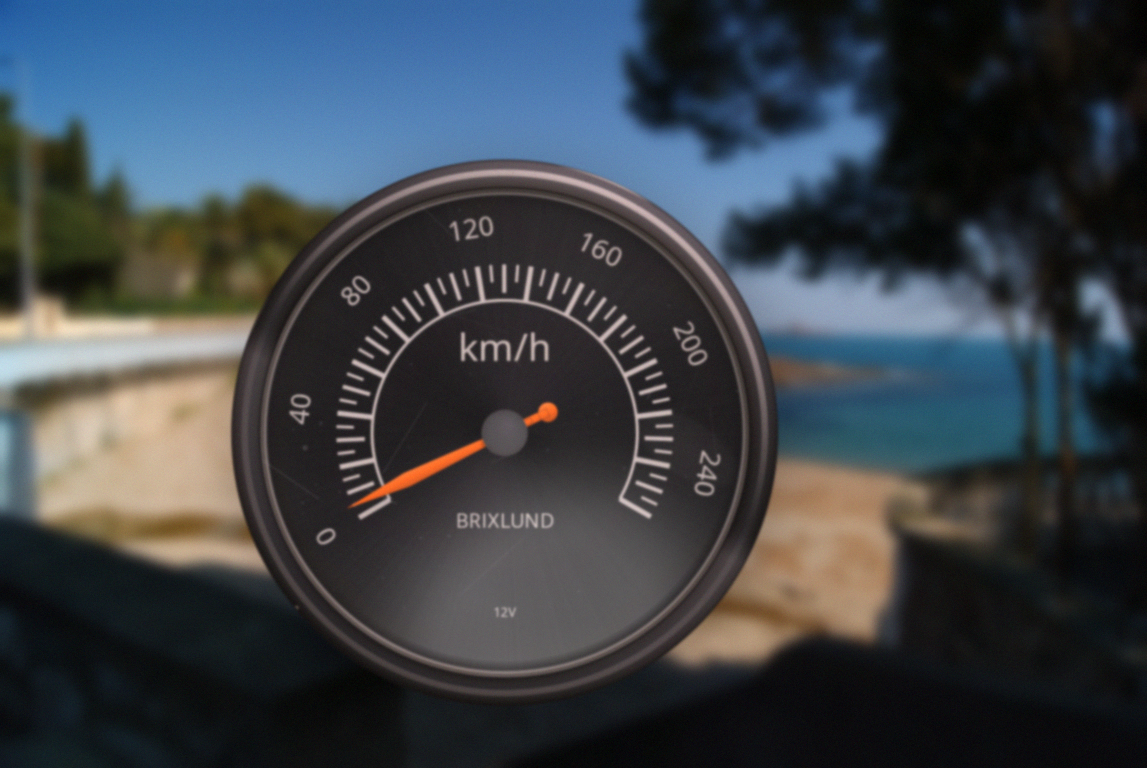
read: 5 km/h
